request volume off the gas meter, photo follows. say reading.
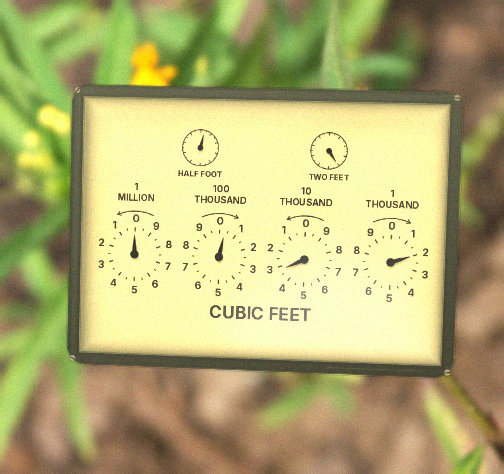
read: 3200 ft³
